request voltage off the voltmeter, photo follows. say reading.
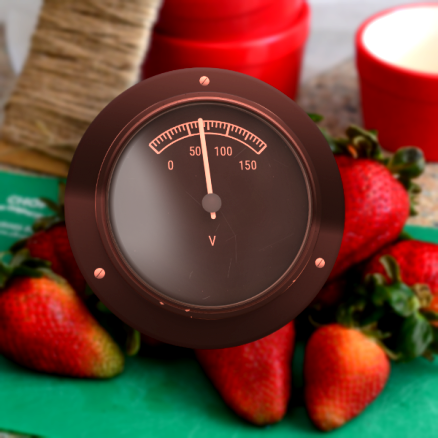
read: 65 V
